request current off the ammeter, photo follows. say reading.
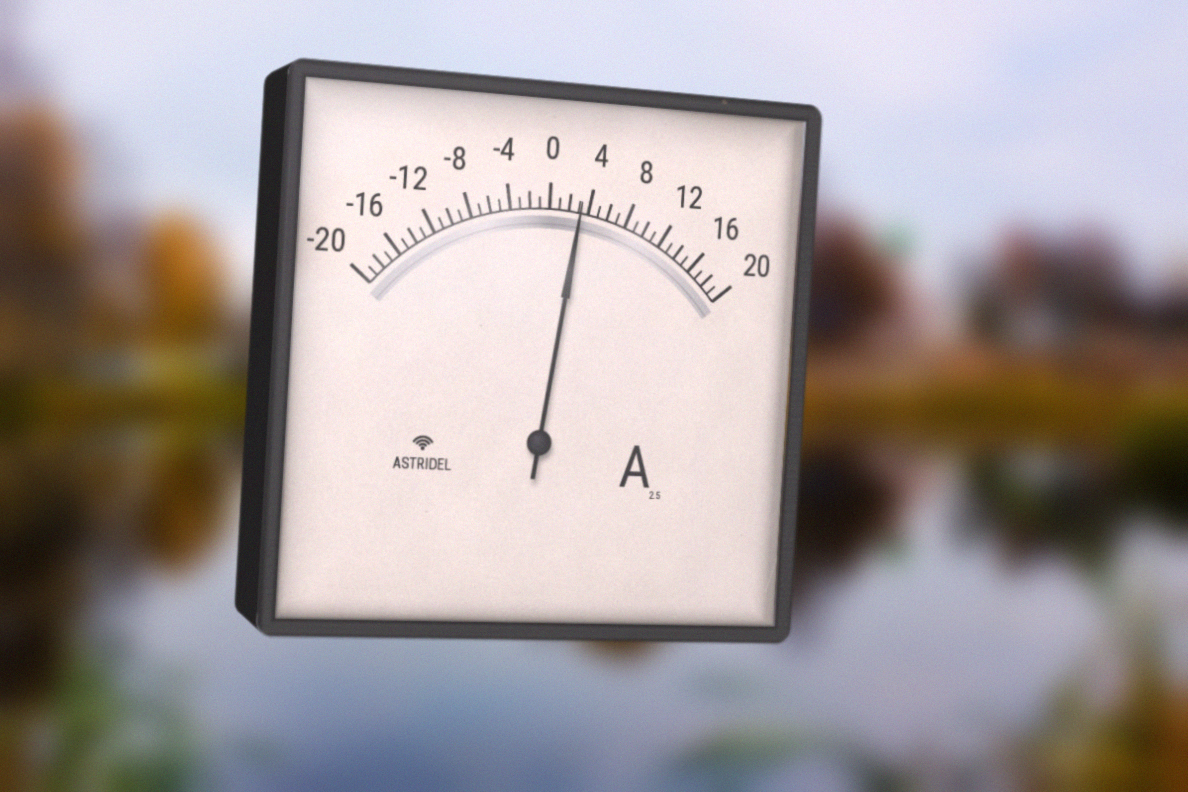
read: 3 A
